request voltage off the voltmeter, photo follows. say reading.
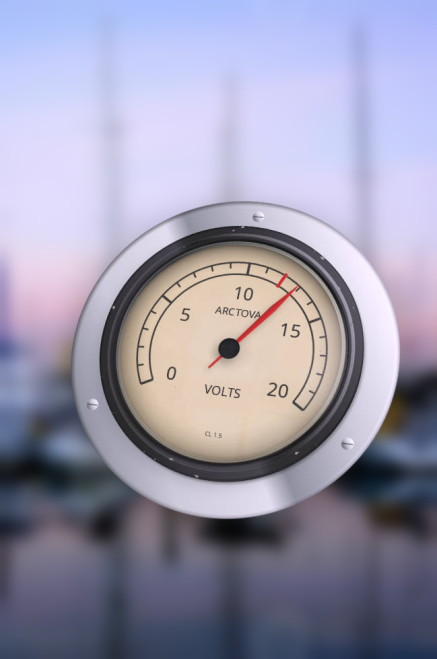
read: 13 V
